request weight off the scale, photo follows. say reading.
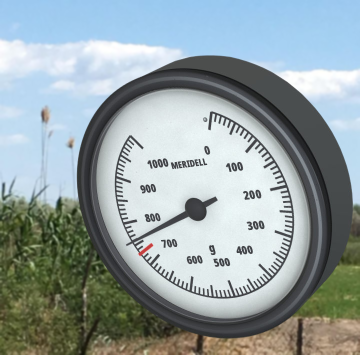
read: 760 g
